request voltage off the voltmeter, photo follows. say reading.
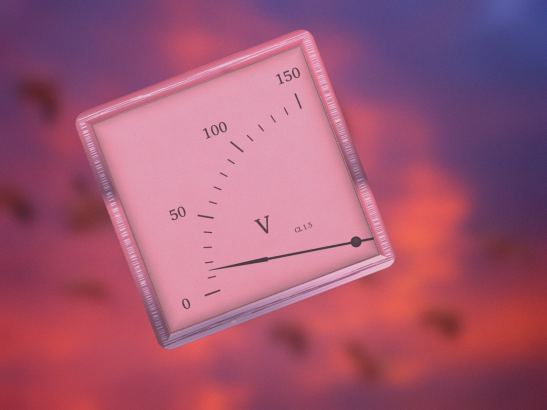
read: 15 V
